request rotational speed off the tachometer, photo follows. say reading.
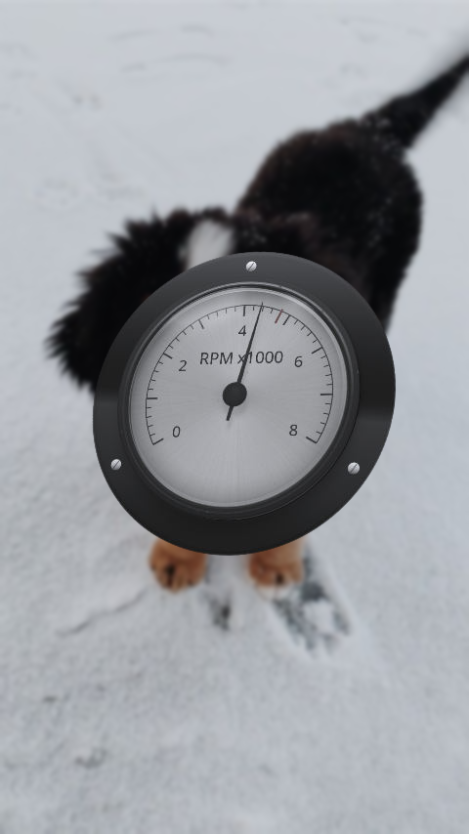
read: 4400 rpm
